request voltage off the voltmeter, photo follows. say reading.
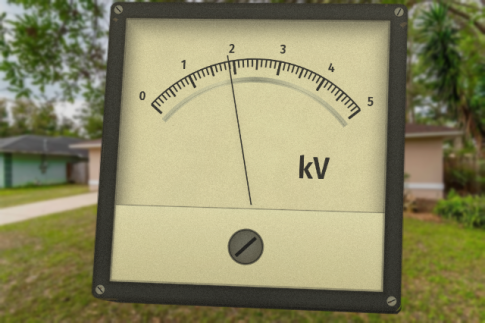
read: 1.9 kV
